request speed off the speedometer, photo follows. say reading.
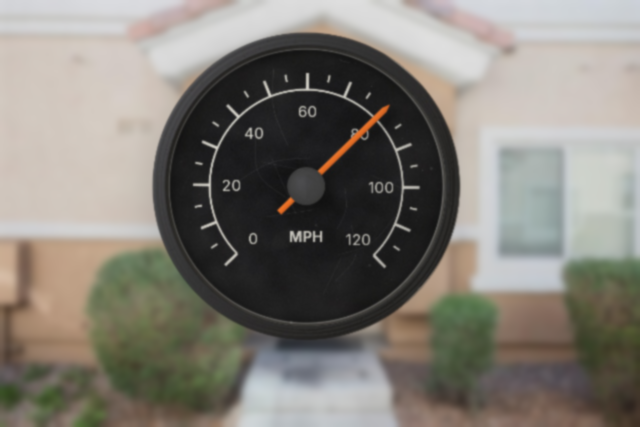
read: 80 mph
